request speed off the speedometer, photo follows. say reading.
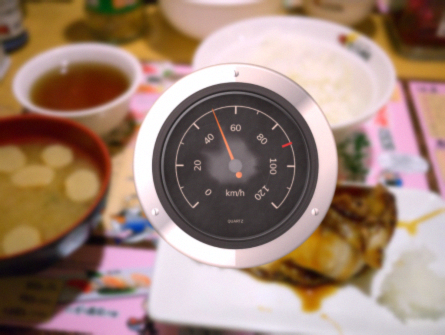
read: 50 km/h
